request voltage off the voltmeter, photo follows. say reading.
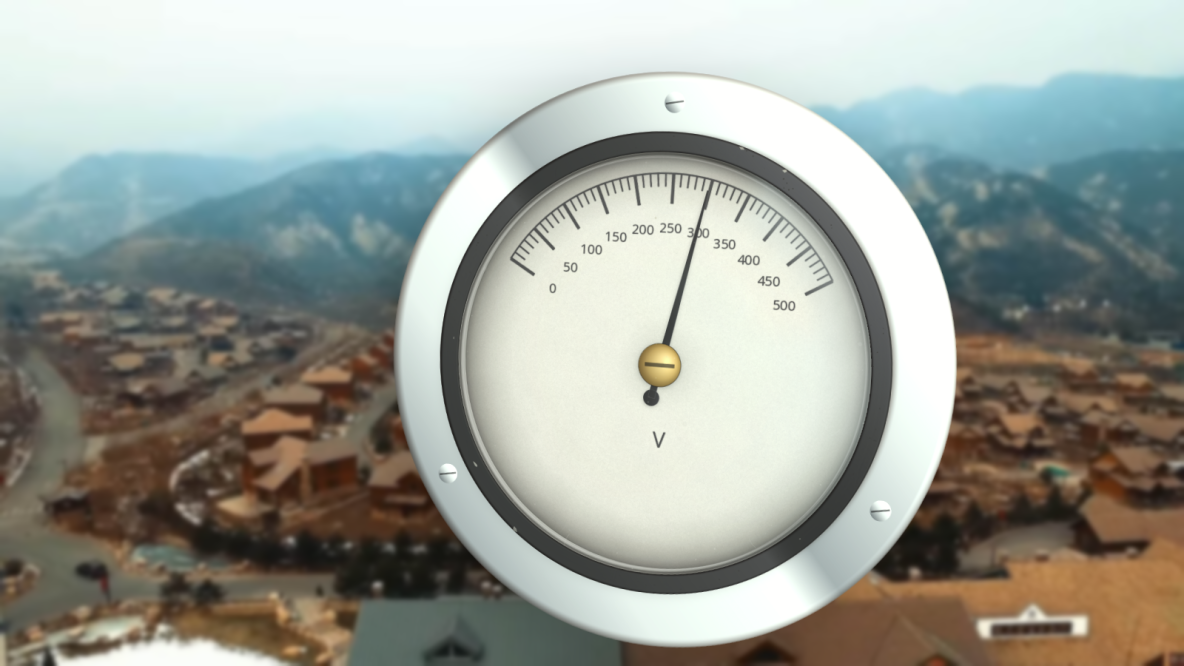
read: 300 V
